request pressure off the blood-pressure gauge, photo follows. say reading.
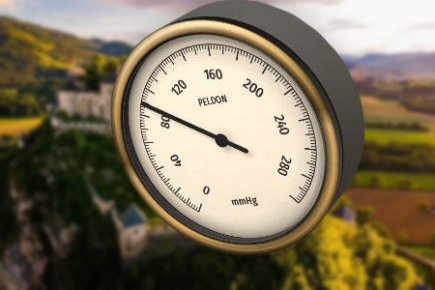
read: 90 mmHg
